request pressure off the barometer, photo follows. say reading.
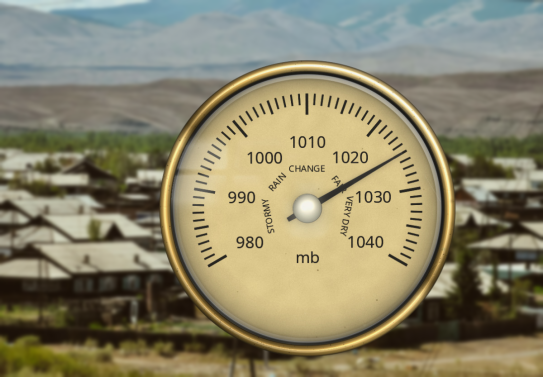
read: 1025 mbar
